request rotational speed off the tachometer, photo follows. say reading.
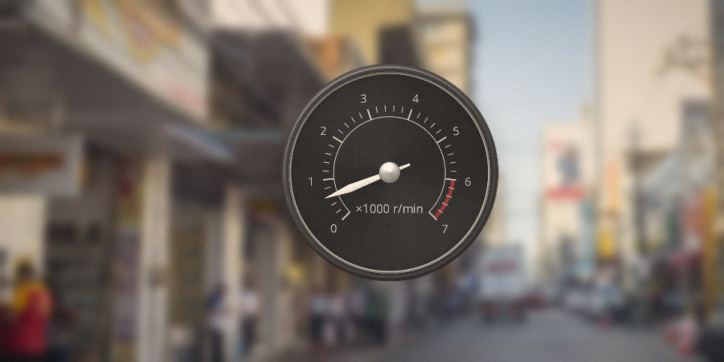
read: 600 rpm
